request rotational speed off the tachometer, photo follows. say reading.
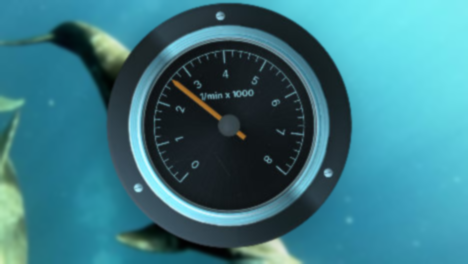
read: 2600 rpm
